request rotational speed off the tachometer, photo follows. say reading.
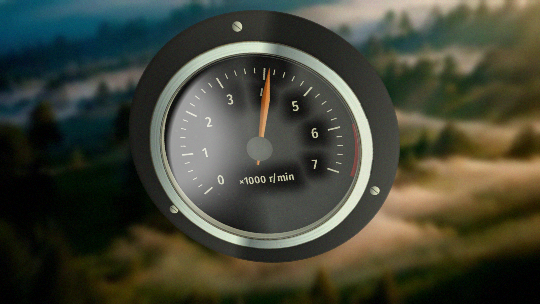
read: 4100 rpm
